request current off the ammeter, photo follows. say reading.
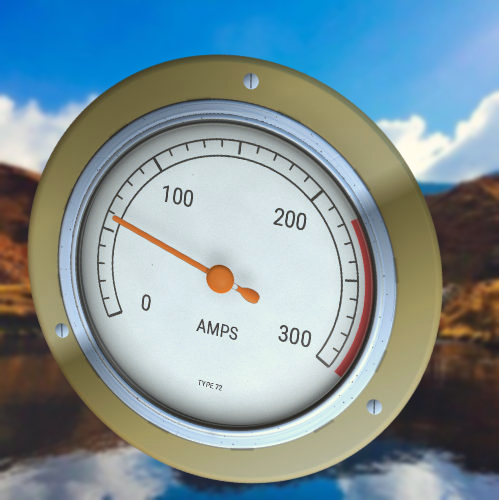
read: 60 A
